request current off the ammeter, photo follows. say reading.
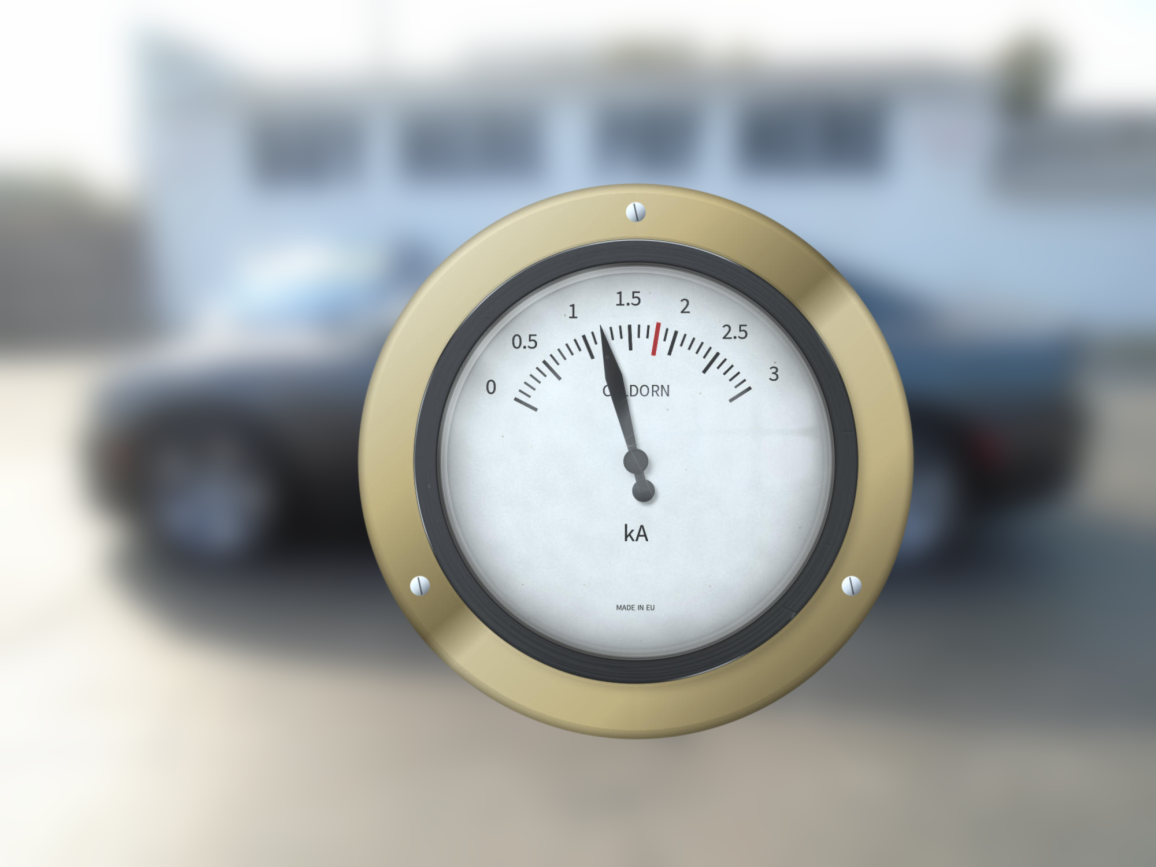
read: 1.2 kA
